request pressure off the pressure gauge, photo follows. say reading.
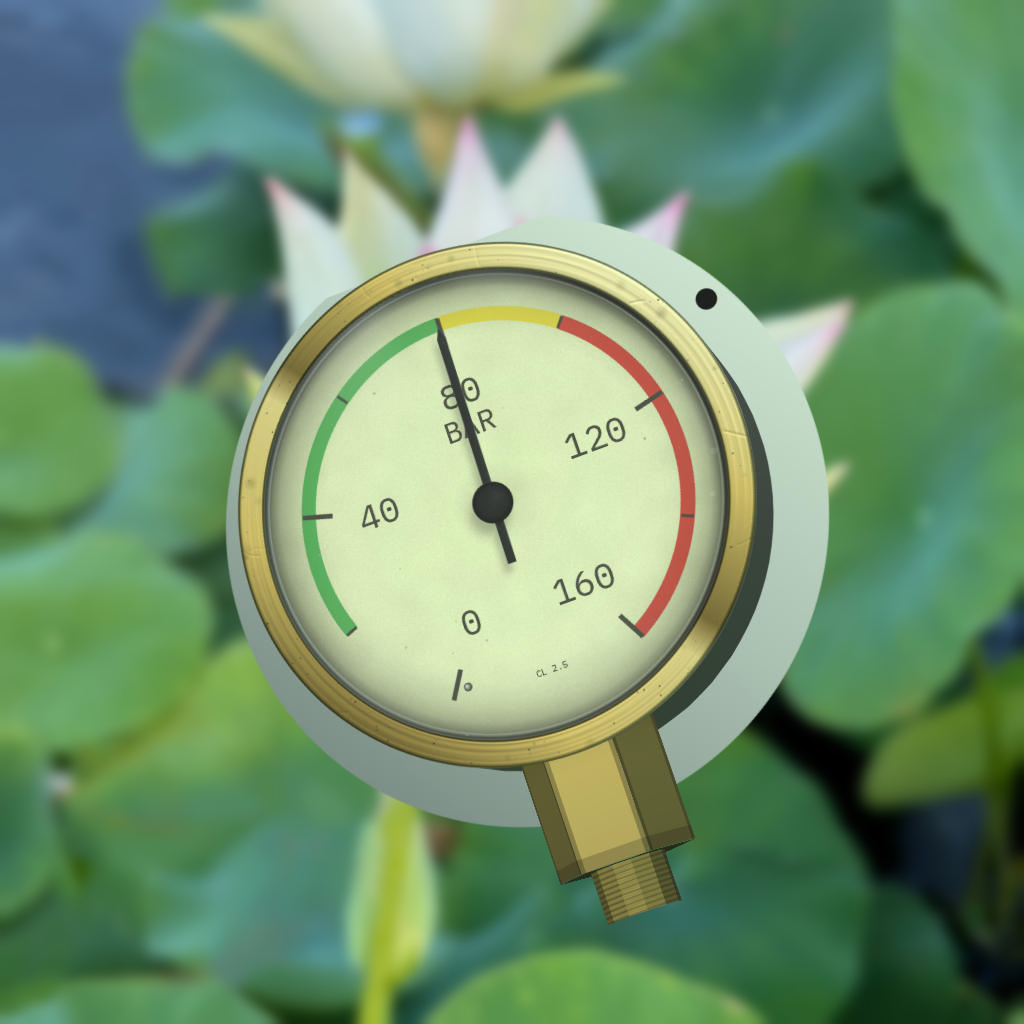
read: 80 bar
